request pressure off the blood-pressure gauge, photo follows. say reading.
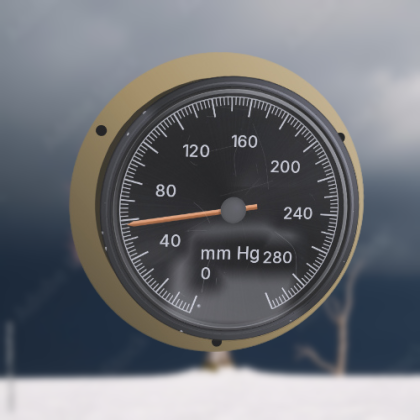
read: 58 mmHg
